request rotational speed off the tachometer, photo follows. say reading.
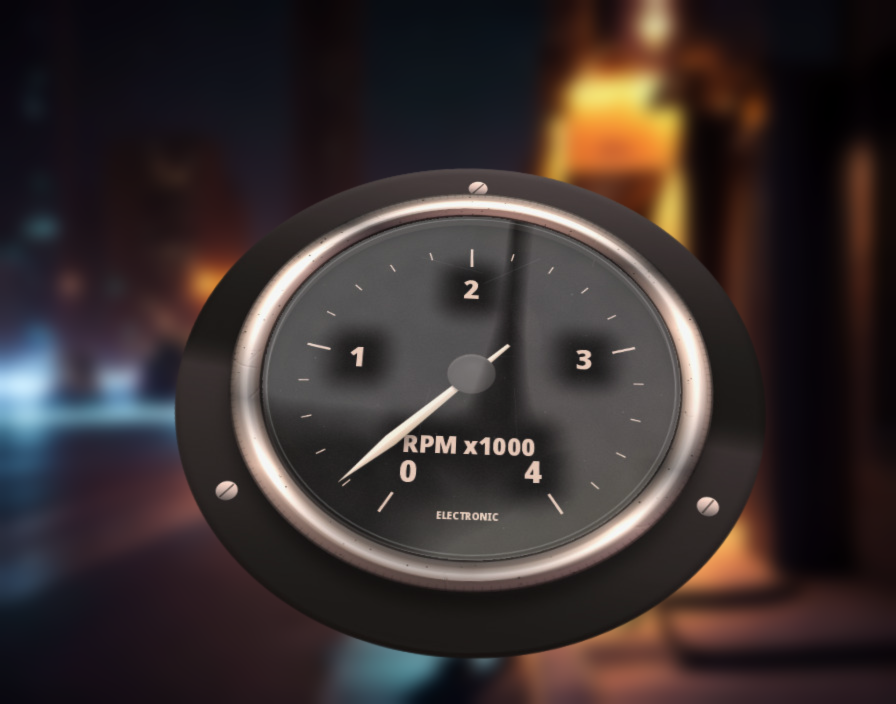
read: 200 rpm
